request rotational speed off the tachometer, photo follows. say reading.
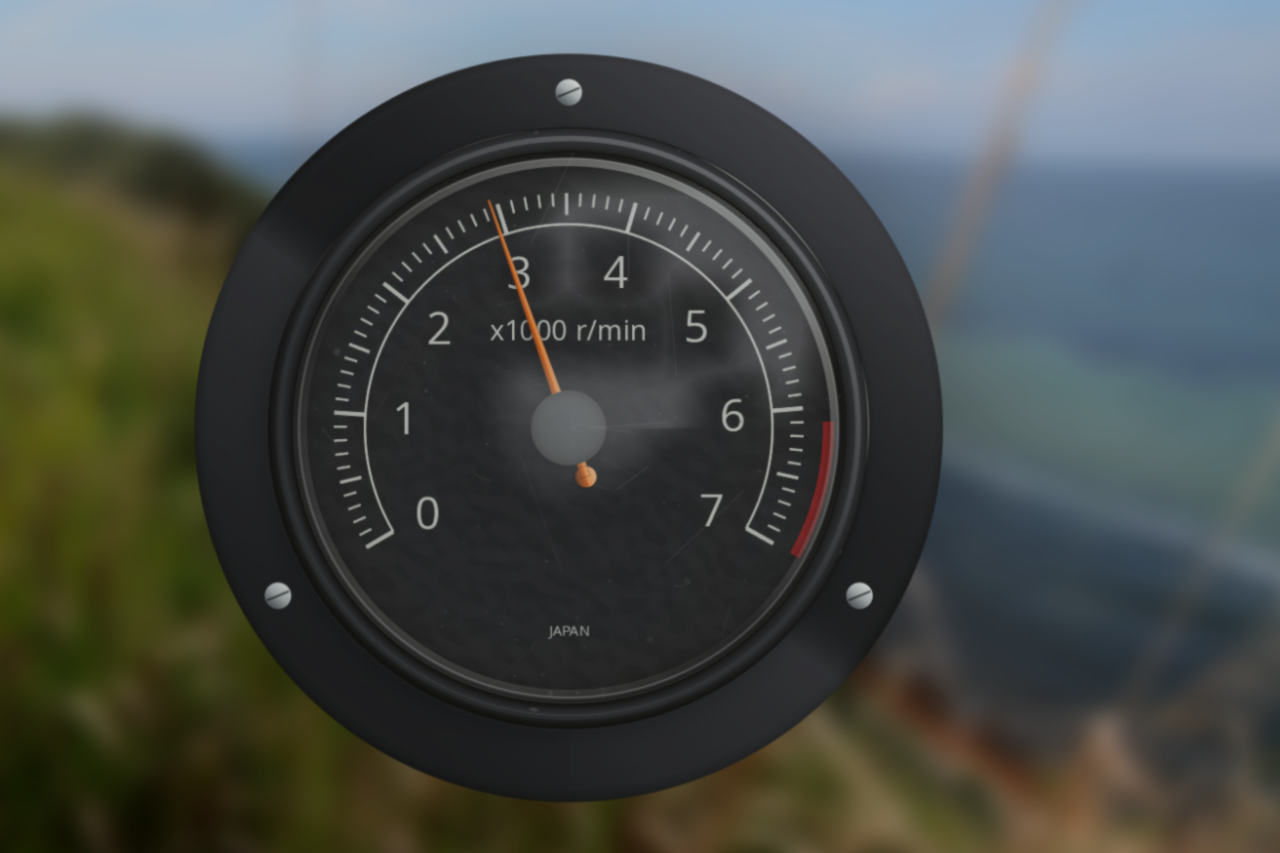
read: 2950 rpm
